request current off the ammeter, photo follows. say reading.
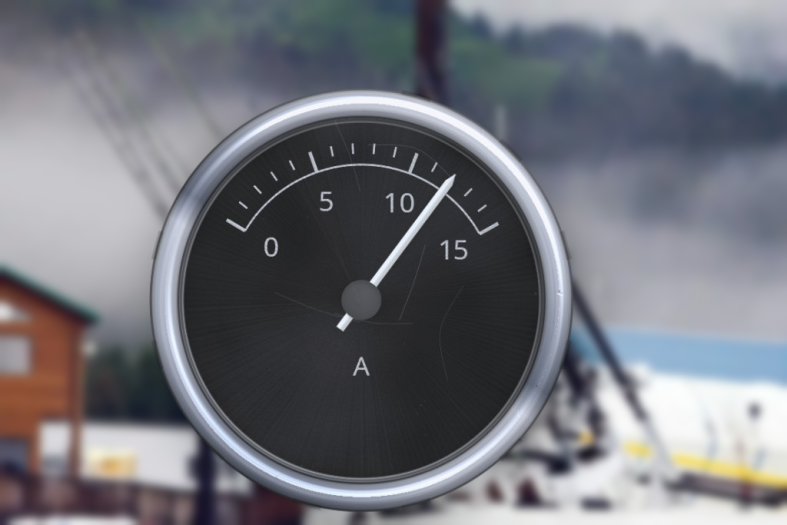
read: 12 A
